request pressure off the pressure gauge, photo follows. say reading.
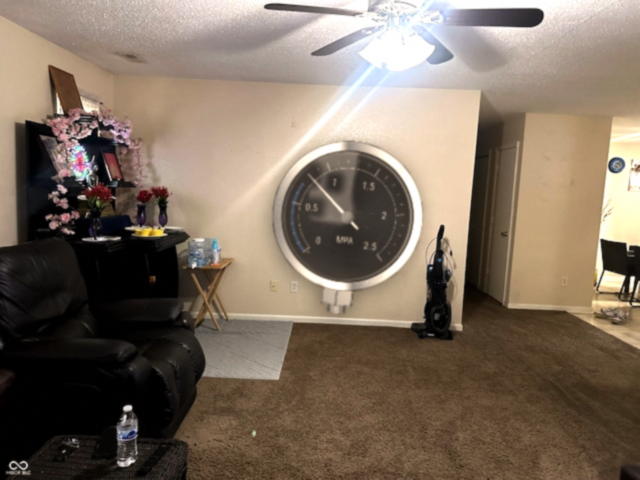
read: 0.8 MPa
